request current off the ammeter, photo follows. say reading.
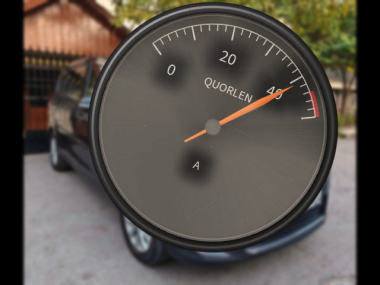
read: 41 A
